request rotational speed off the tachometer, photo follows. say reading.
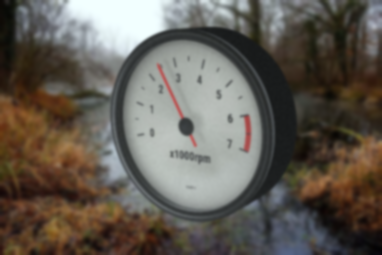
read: 2500 rpm
